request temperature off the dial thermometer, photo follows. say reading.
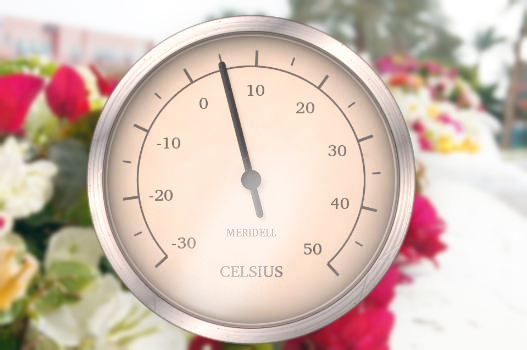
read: 5 °C
